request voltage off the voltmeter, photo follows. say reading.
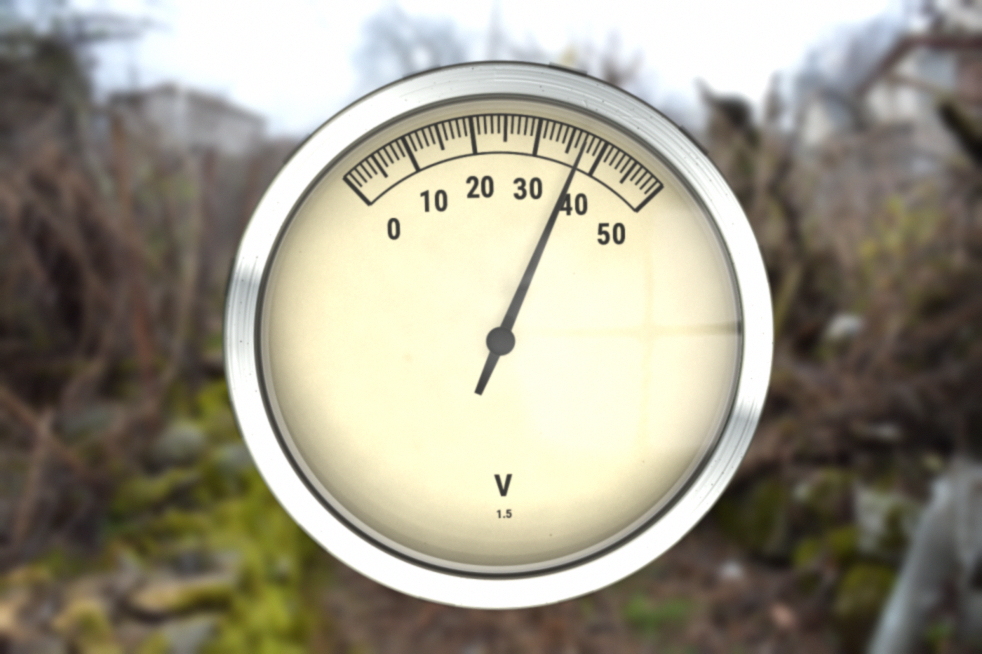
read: 37 V
